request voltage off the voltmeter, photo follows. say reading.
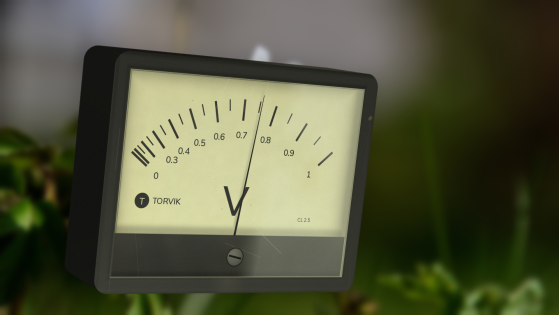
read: 0.75 V
